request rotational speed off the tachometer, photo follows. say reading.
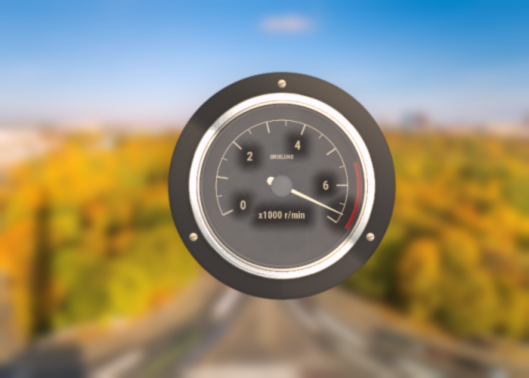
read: 6750 rpm
